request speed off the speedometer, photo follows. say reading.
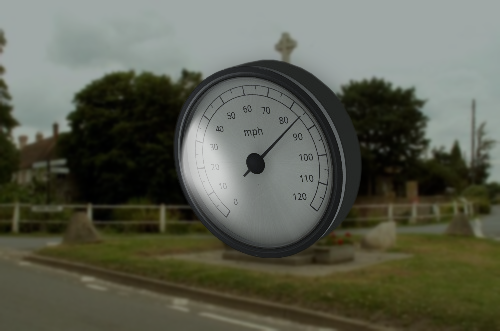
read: 85 mph
